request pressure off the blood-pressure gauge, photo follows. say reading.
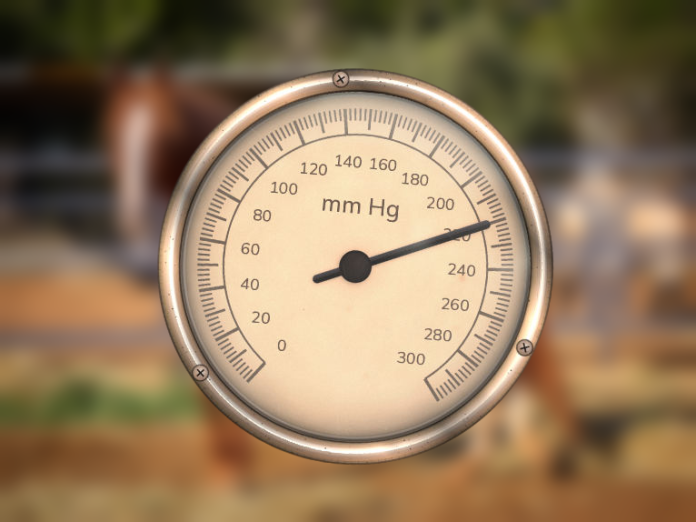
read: 220 mmHg
